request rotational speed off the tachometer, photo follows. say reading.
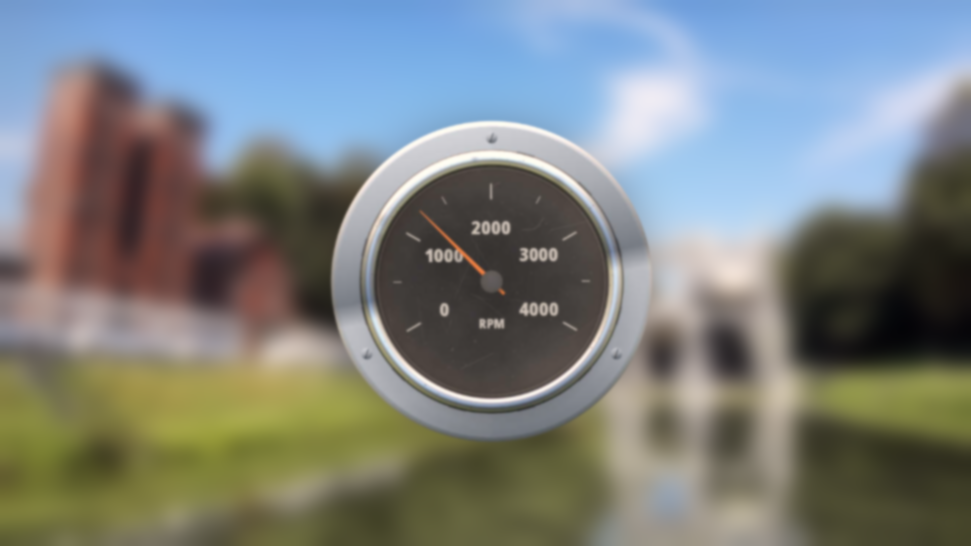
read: 1250 rpm
